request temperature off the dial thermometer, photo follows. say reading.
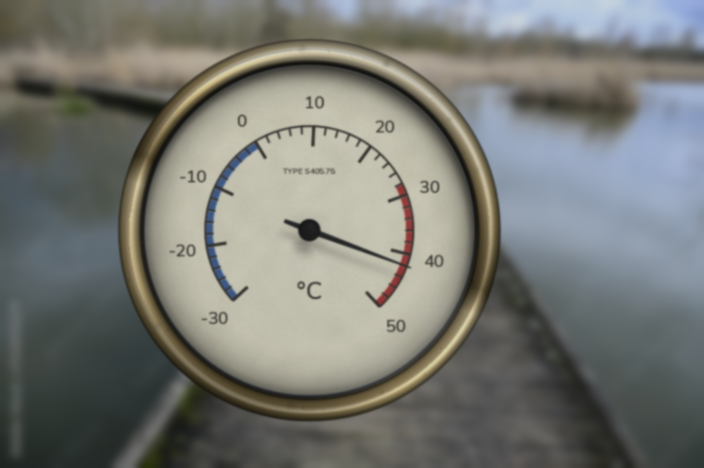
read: 42 °C
